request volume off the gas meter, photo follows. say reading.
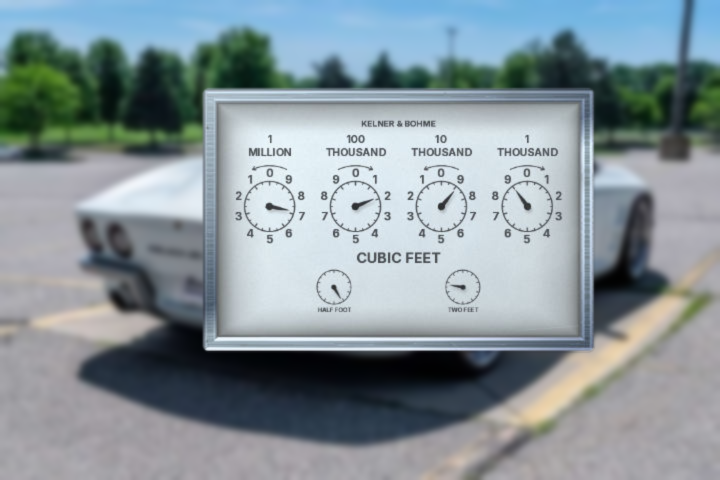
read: 718900 ft³
